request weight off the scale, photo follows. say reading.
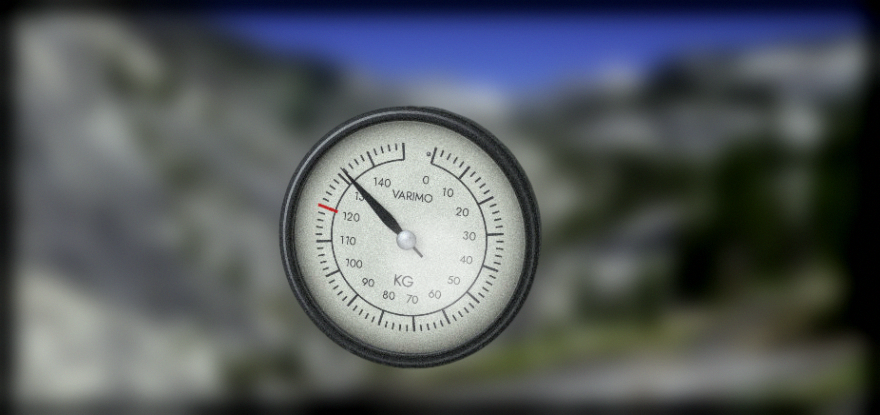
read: 132 kg
